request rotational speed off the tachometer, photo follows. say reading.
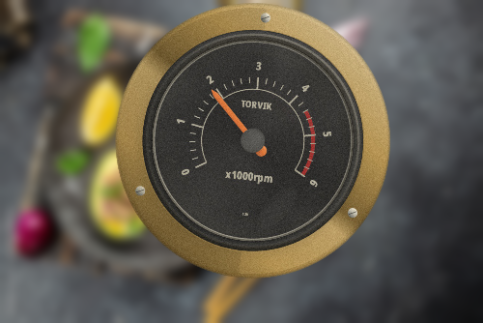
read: 1900 rpm
